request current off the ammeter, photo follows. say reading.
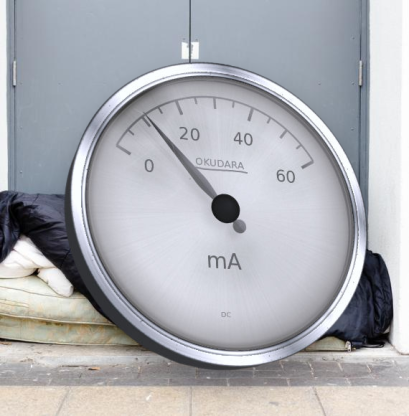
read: 10 mA
